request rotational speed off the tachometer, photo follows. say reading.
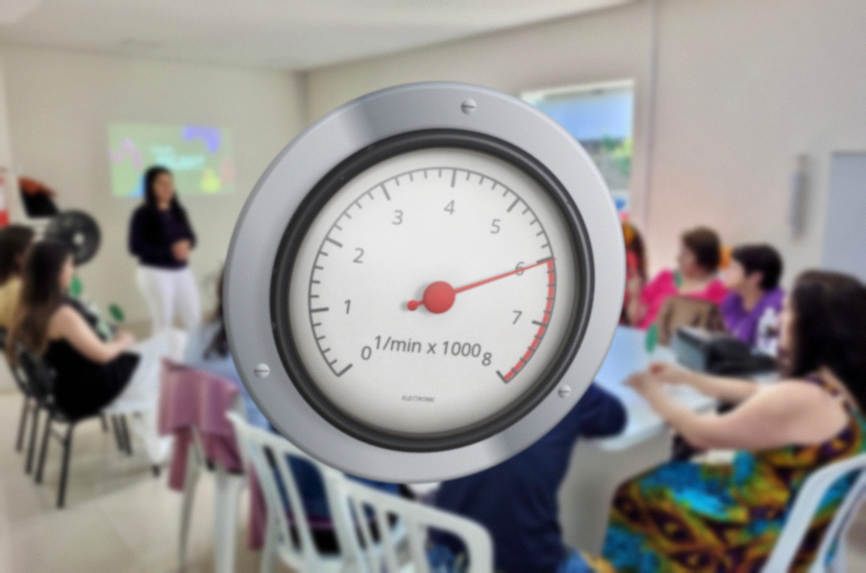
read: 6000 rpm
